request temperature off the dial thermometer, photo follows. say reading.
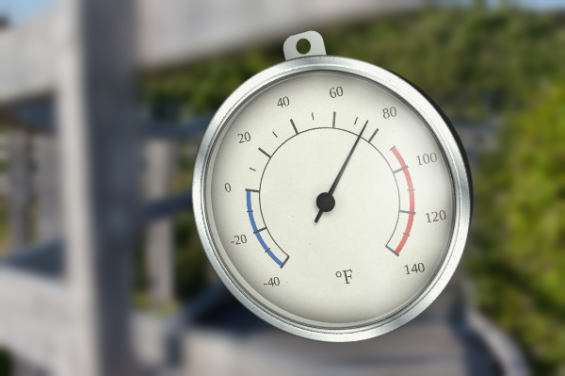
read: 75 °F
